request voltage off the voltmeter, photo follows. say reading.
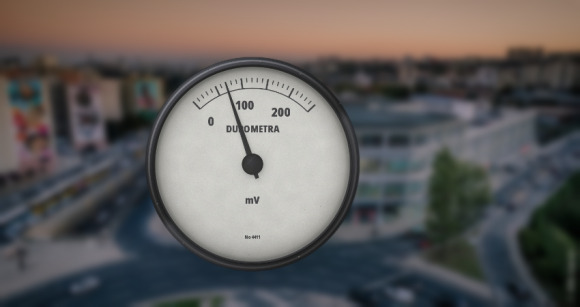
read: 70 mV
